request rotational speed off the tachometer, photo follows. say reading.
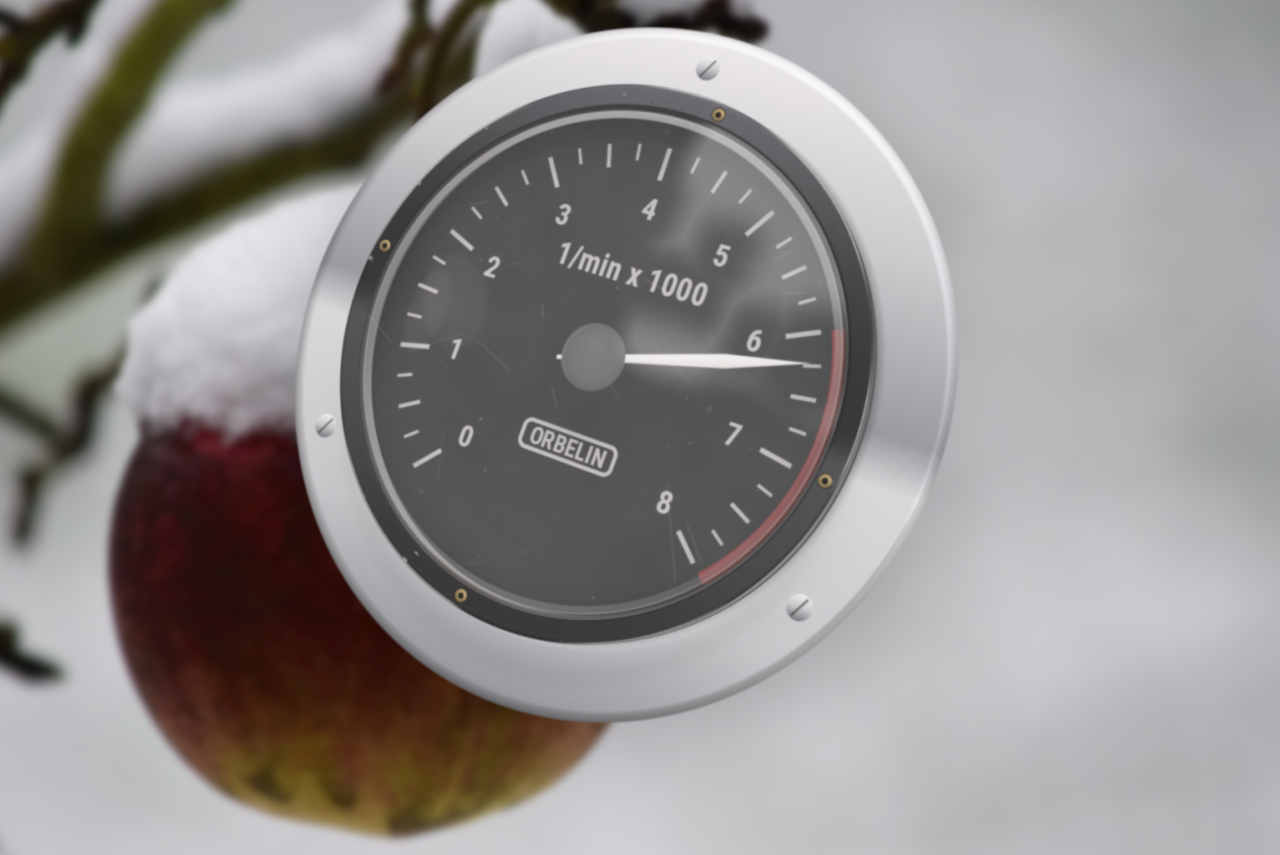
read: 6250 rpm
